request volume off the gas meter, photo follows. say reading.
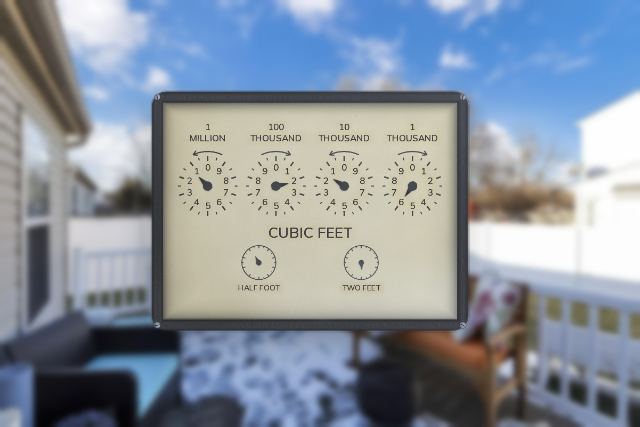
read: 121600 ft³
